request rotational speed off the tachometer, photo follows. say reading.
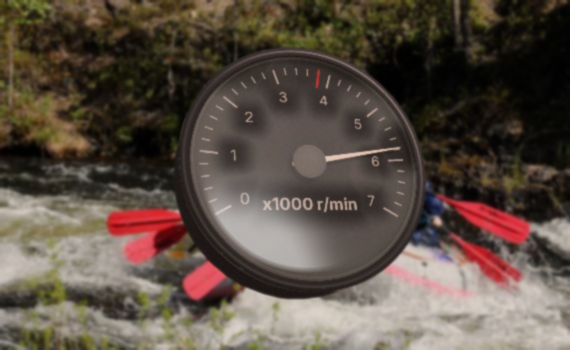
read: 5800 rpm
